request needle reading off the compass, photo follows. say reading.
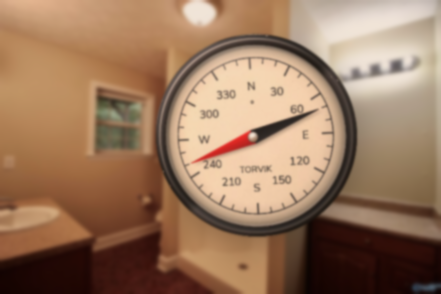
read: 250 °
